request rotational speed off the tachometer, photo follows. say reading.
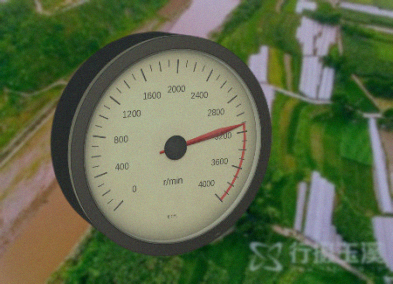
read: 3100 rpm
